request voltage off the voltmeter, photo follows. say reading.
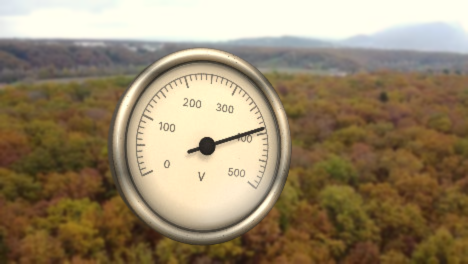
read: 390 V
